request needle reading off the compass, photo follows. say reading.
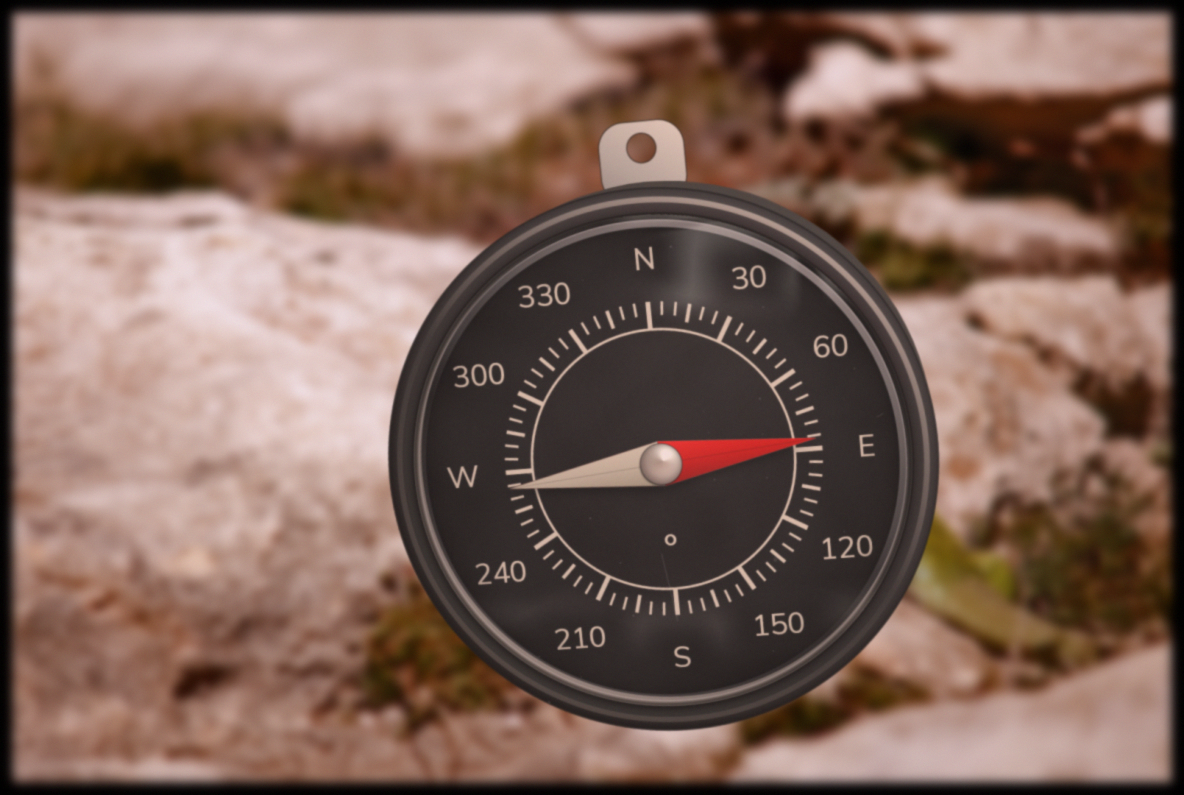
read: 85 °
